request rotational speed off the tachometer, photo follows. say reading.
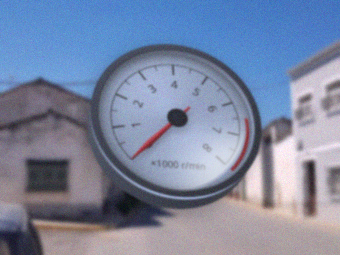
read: 0 rpm
